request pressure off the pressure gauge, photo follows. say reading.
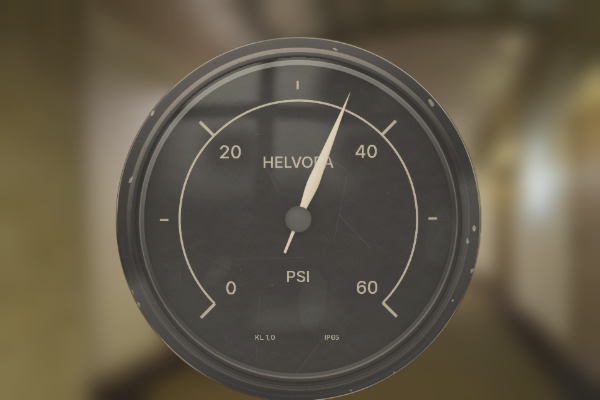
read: 35 psi
